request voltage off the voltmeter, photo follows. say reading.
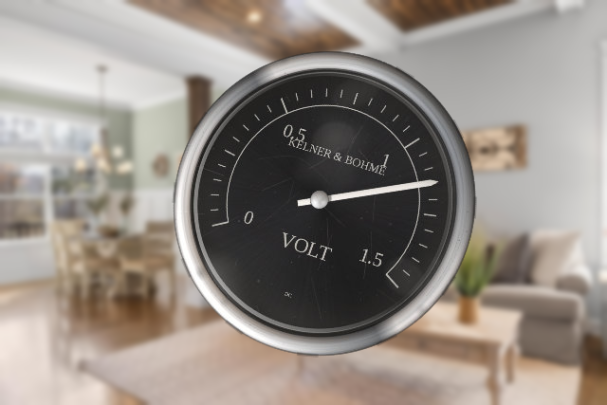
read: 1.15 V
